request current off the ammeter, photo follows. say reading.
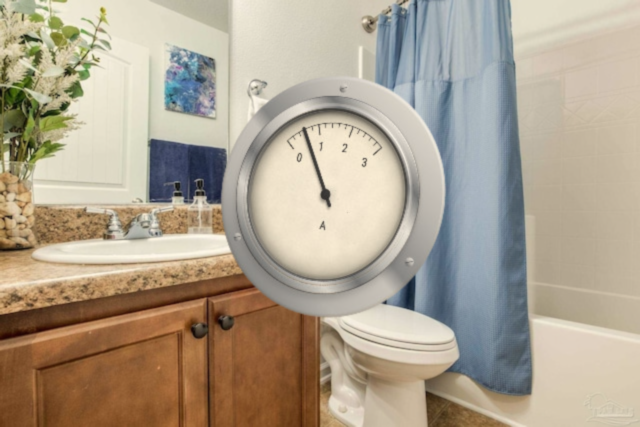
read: 0.6 A
